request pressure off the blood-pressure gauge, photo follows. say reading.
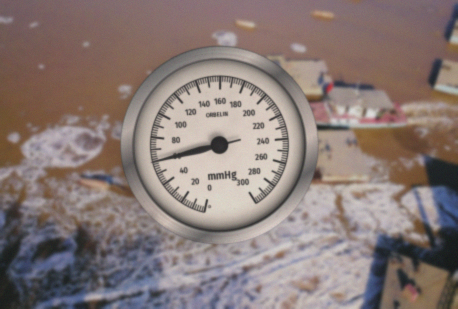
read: 60 mmHg
